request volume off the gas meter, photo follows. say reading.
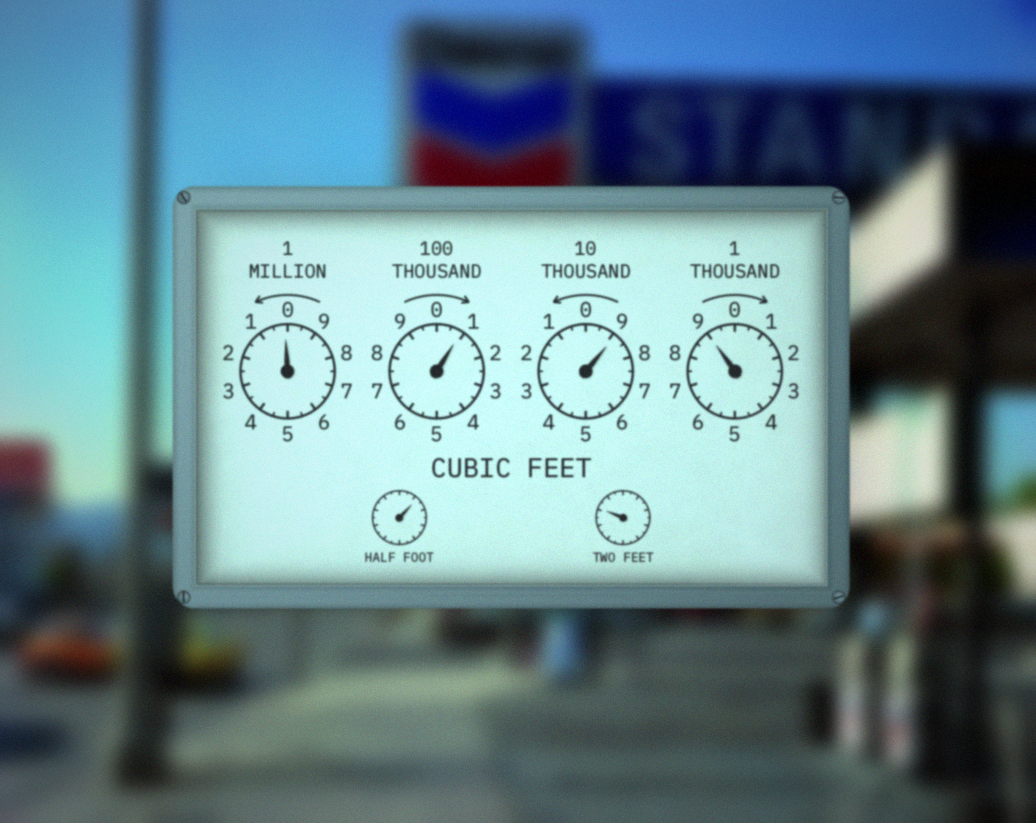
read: 8900 ft³
